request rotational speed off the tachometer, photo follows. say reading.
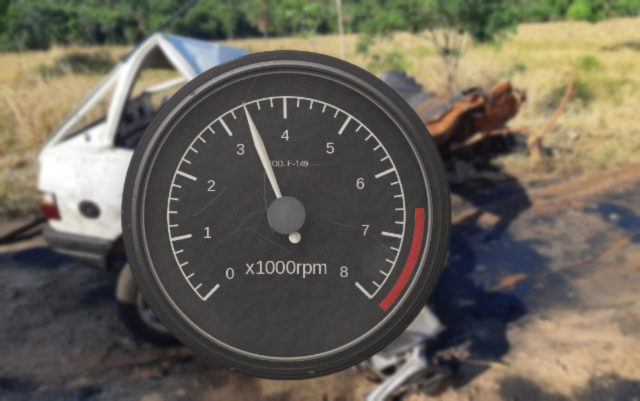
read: 3400 rpm
